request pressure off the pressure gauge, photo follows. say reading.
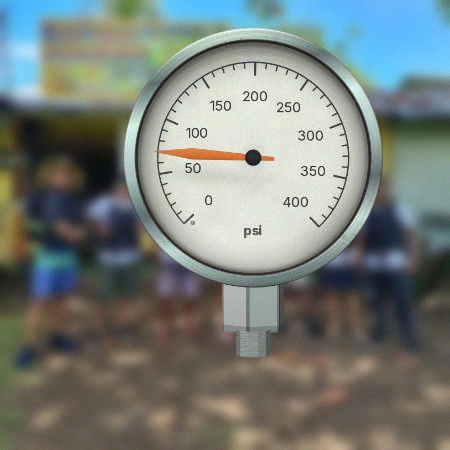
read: 70 psi
